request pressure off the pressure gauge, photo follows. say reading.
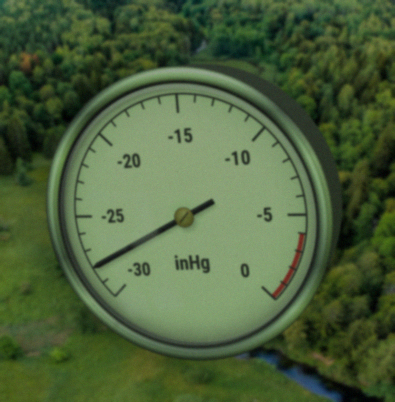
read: -28 inHg
